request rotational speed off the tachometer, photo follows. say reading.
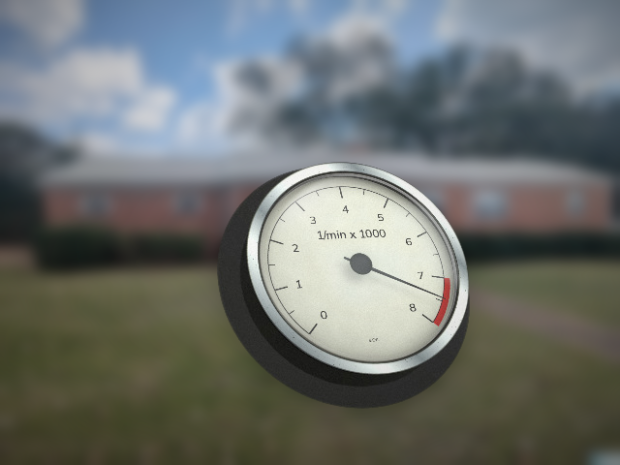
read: 7500 rpm
